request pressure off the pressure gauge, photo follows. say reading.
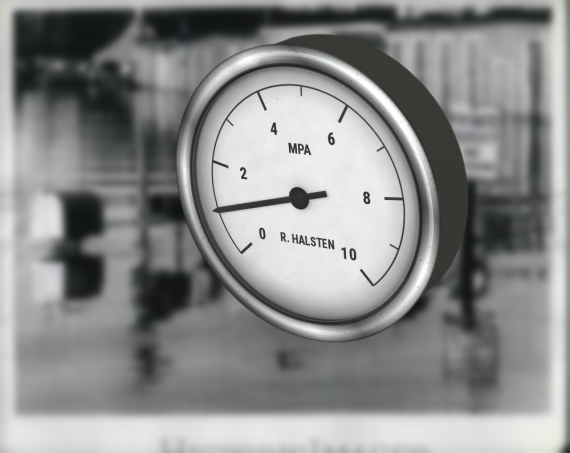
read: 1 MPa
